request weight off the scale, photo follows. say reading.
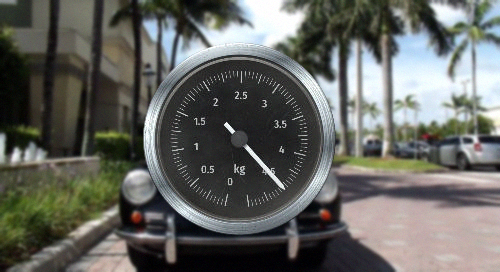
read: 4.5 kg
